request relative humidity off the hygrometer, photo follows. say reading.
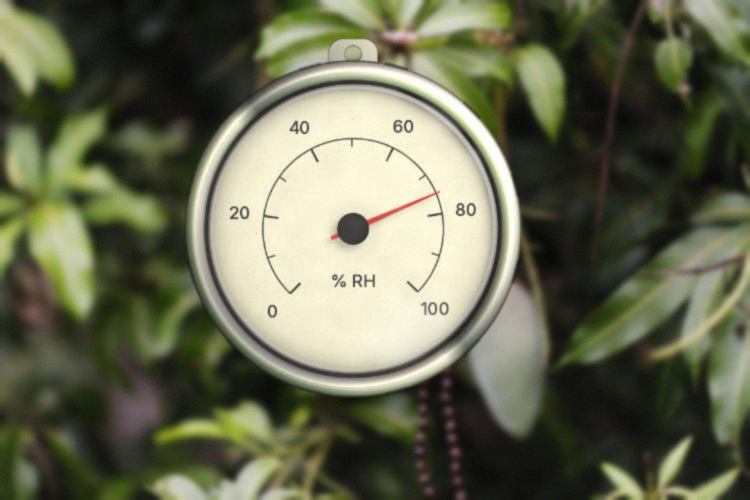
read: 75 %
